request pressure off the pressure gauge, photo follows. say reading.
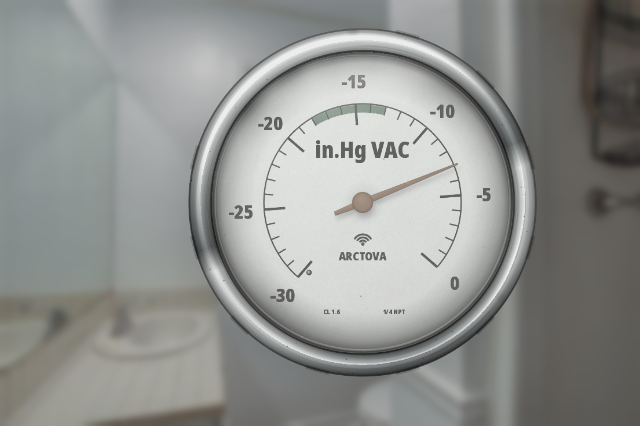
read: -7 inHg
